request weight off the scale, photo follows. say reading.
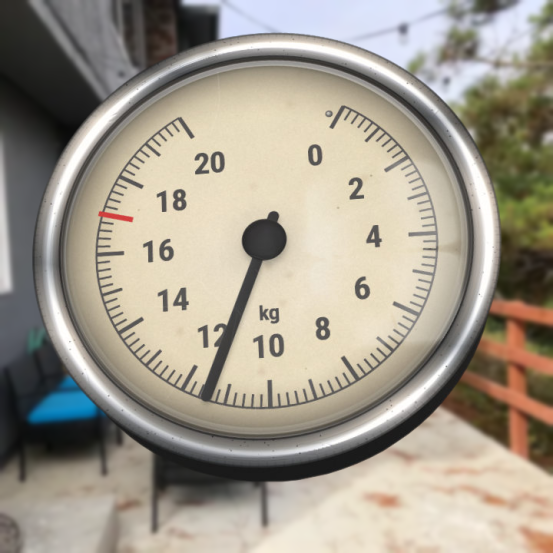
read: 11.4 kg
